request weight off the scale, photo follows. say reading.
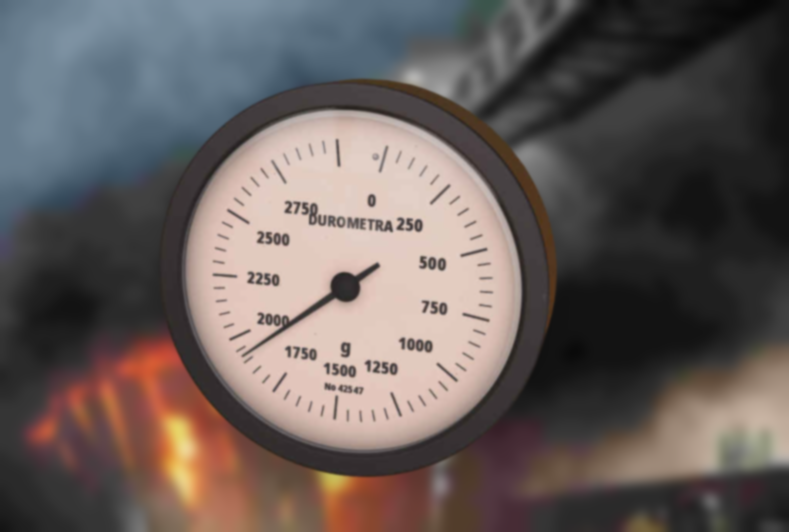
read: 1925 g
